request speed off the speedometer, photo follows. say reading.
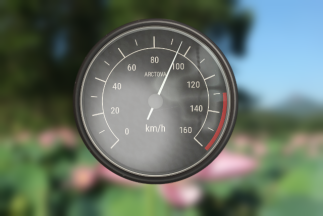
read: 95 km/h
